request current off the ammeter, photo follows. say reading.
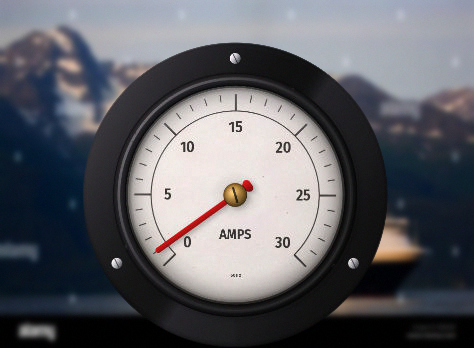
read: 1 A
